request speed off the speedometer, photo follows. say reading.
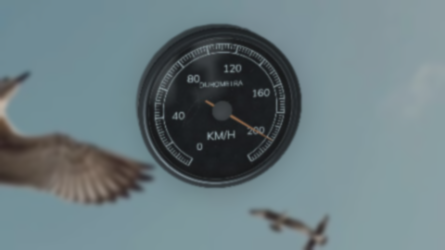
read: 200 km/h
